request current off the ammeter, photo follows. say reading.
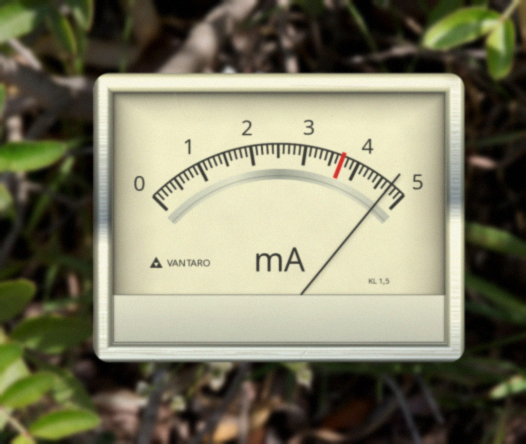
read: 4.7 mA
